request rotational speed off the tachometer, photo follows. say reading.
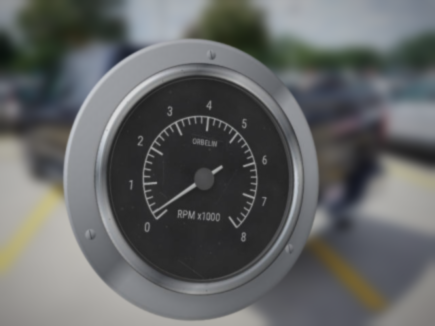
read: 200 rpm
